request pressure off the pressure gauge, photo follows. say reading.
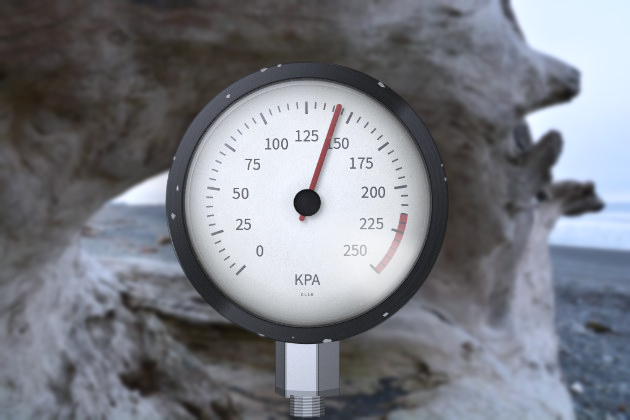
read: 142.5 kPa
